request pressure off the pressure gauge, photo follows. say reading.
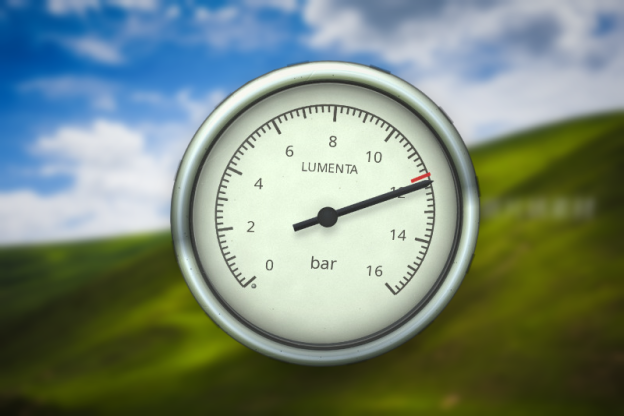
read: 12 bar
